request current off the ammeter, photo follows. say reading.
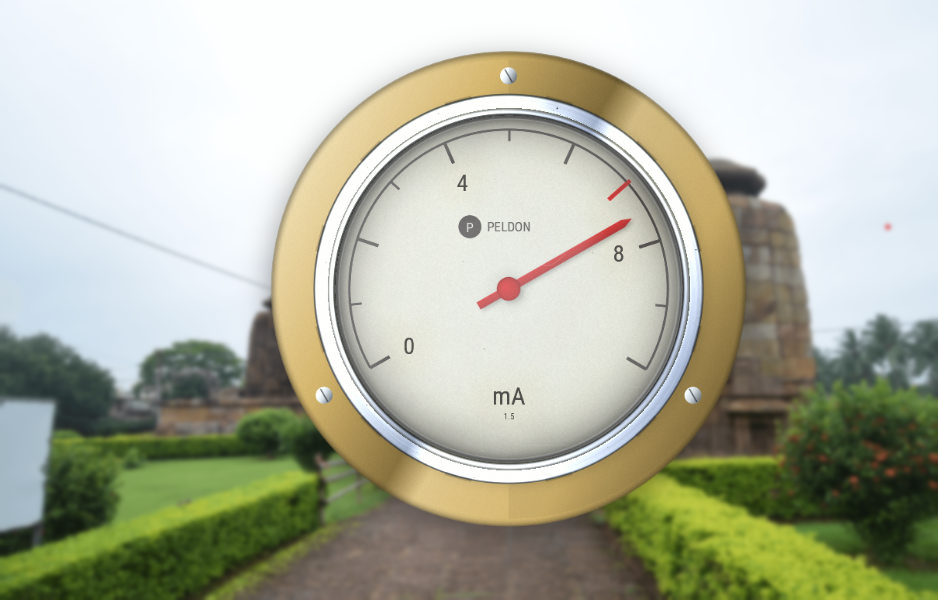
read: 7.5 mA
